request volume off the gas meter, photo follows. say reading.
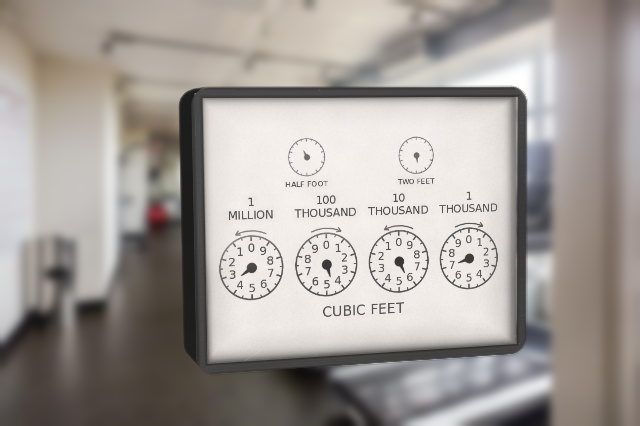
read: 345700 ft³
